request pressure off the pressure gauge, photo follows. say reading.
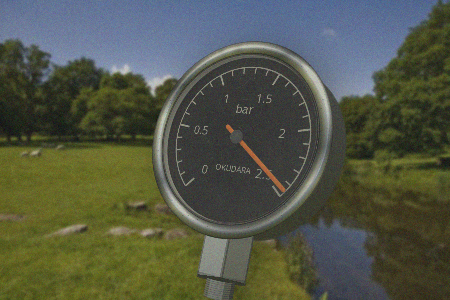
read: 2.45 bar
